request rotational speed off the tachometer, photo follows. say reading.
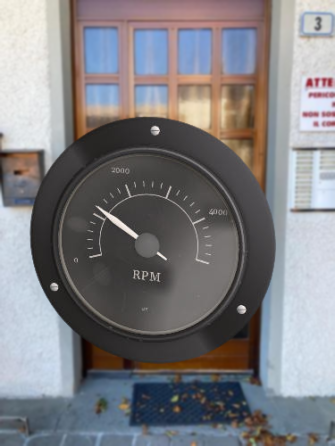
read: 1200 rpm
